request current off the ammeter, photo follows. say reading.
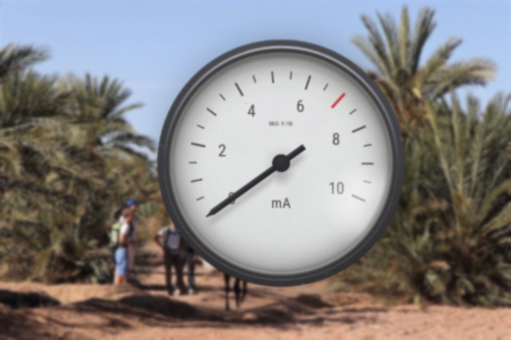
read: 0 mA
